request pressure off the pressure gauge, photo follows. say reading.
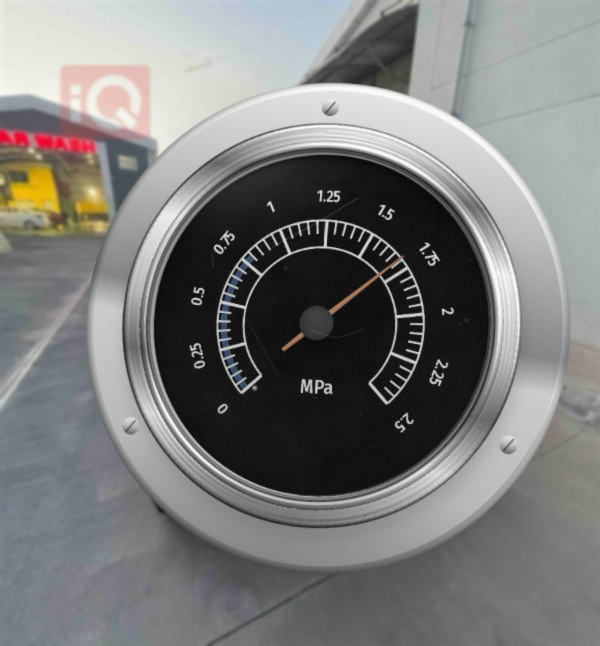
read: 1.7 MPa
